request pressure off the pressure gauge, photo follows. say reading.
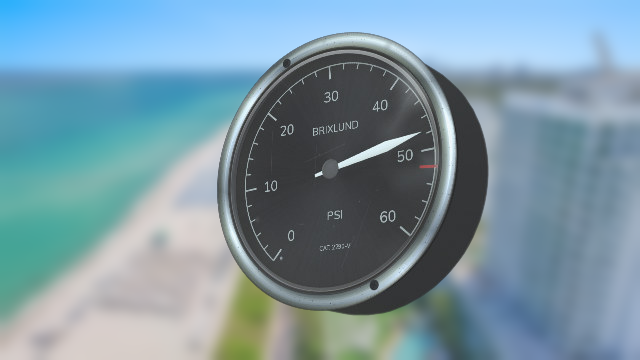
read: 48 psi
